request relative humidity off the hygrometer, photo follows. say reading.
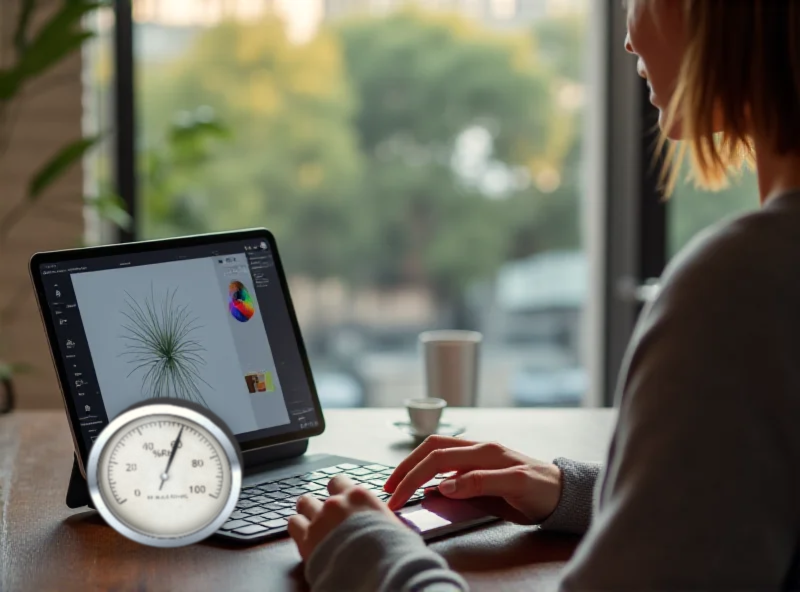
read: 60 %
